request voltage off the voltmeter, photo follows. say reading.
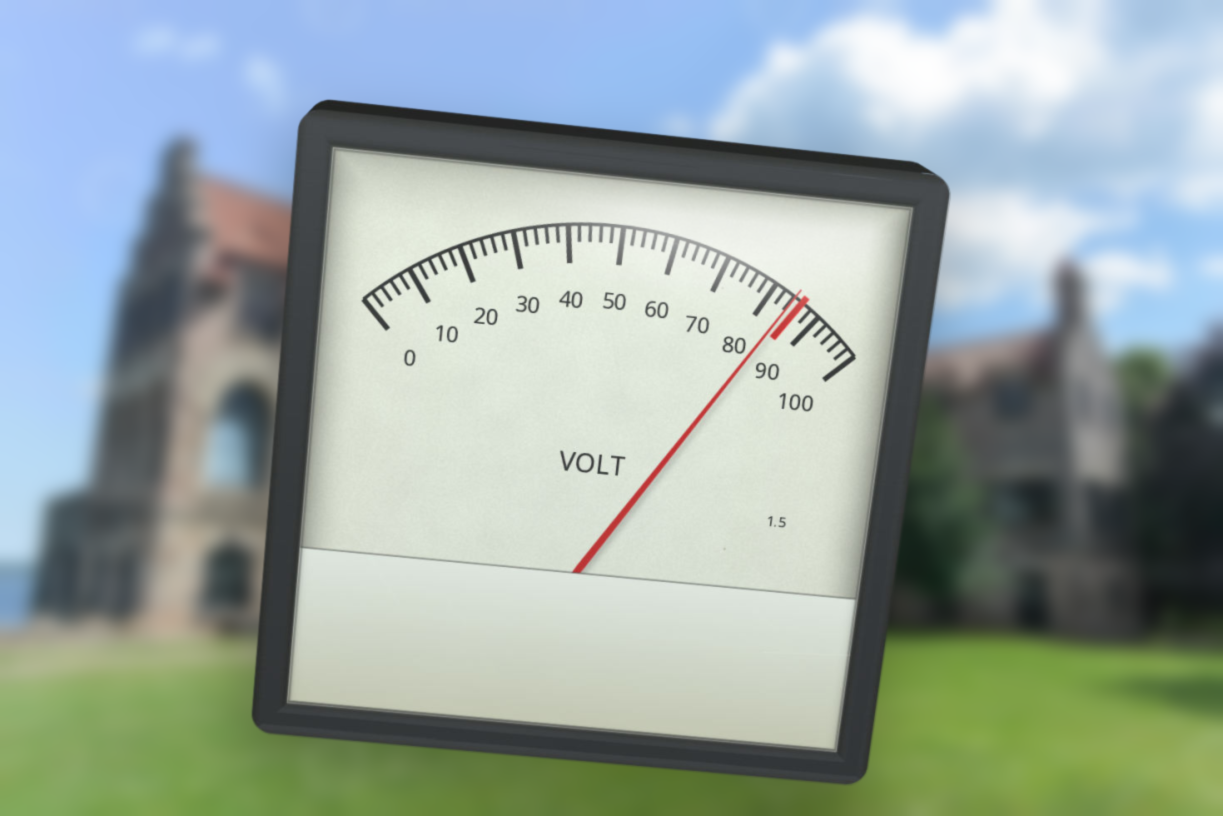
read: 84 V
